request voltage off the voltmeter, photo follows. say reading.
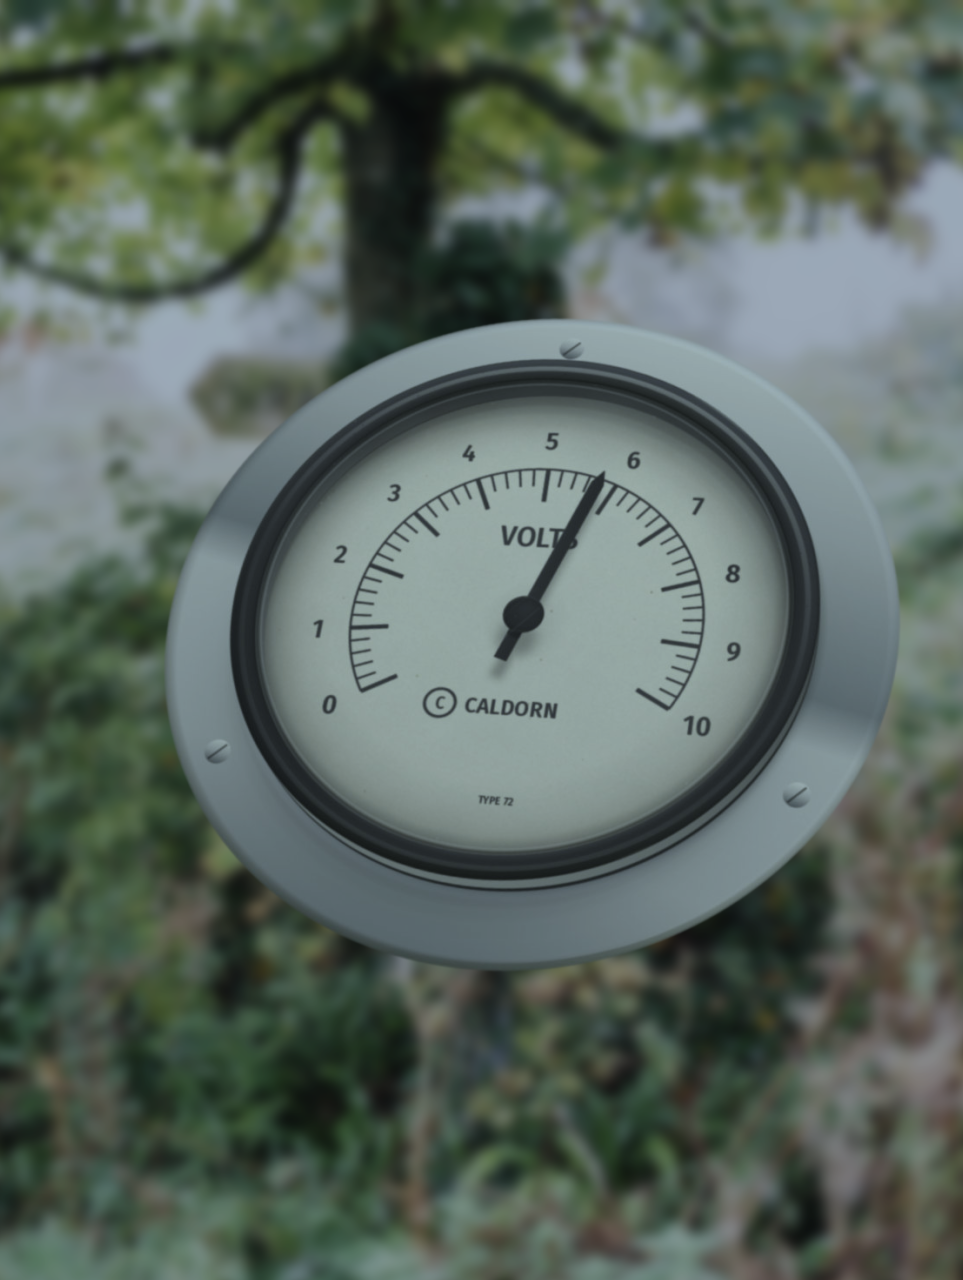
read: 5.8 V
